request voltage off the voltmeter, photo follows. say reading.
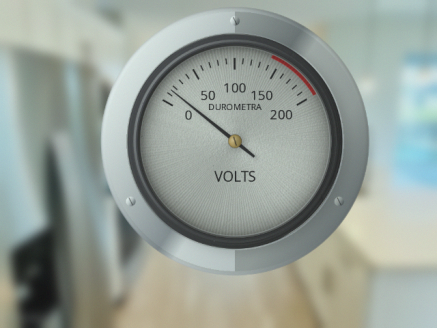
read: 15 V
